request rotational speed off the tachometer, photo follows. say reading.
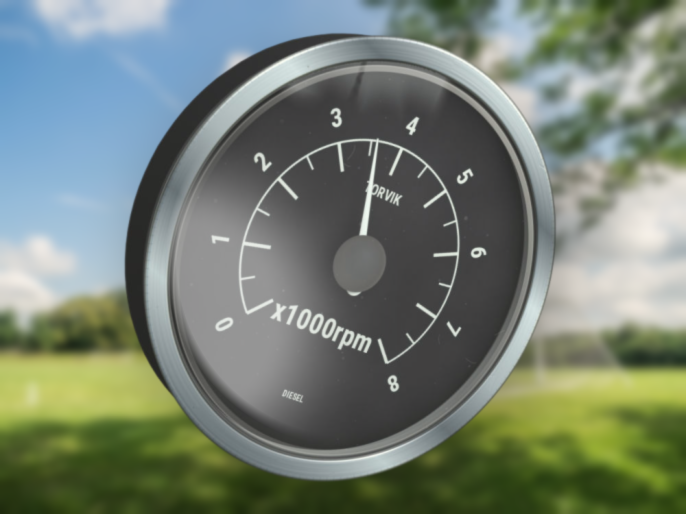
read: 3500 rpm
